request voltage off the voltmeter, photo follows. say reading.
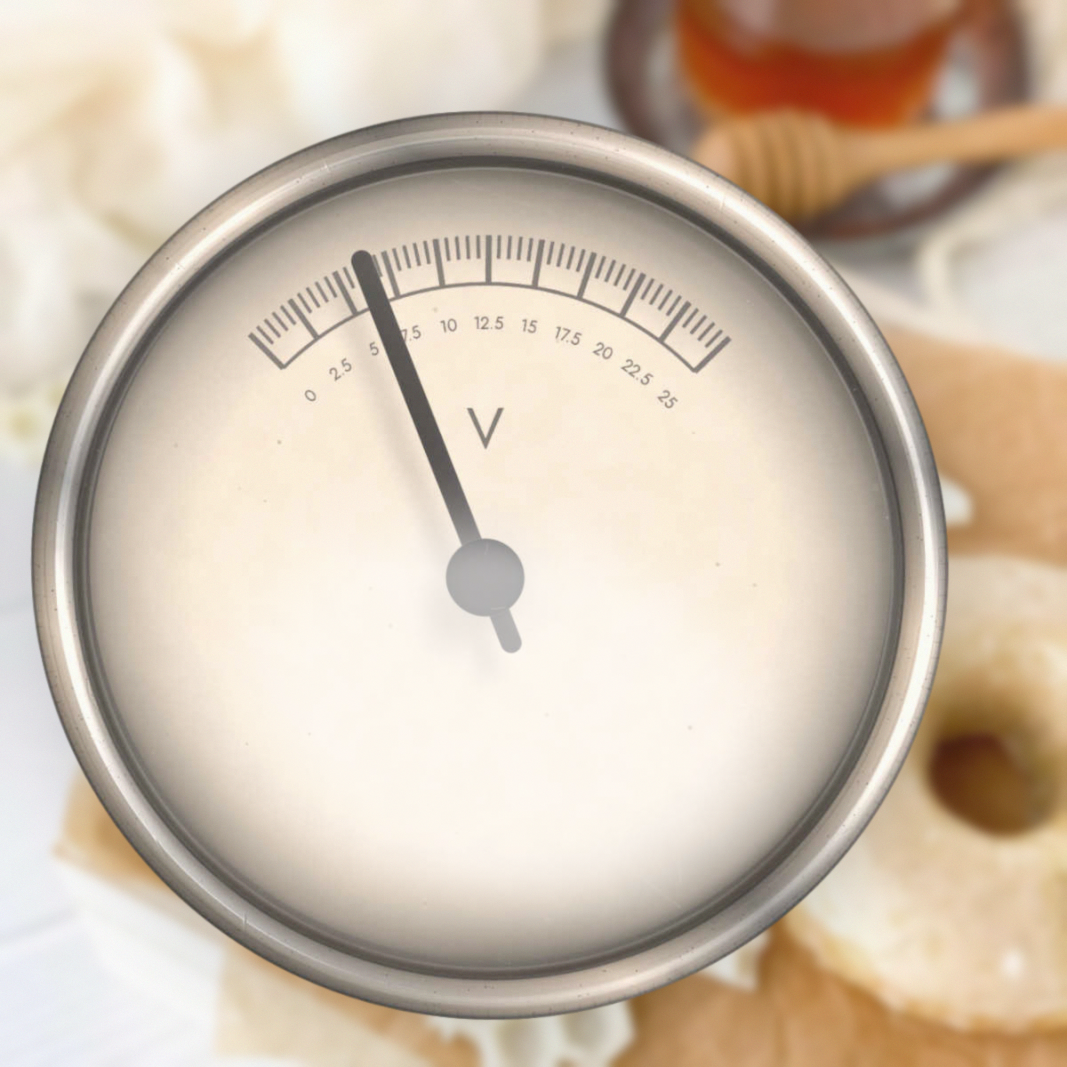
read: 6.5 V
